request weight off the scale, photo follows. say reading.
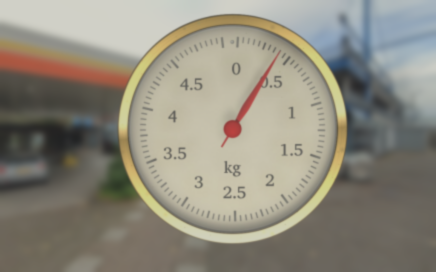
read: 0.4 kg
